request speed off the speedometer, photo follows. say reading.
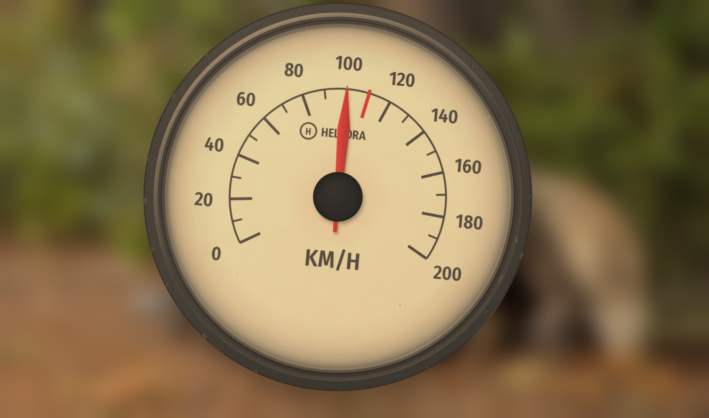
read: 100 km/h
